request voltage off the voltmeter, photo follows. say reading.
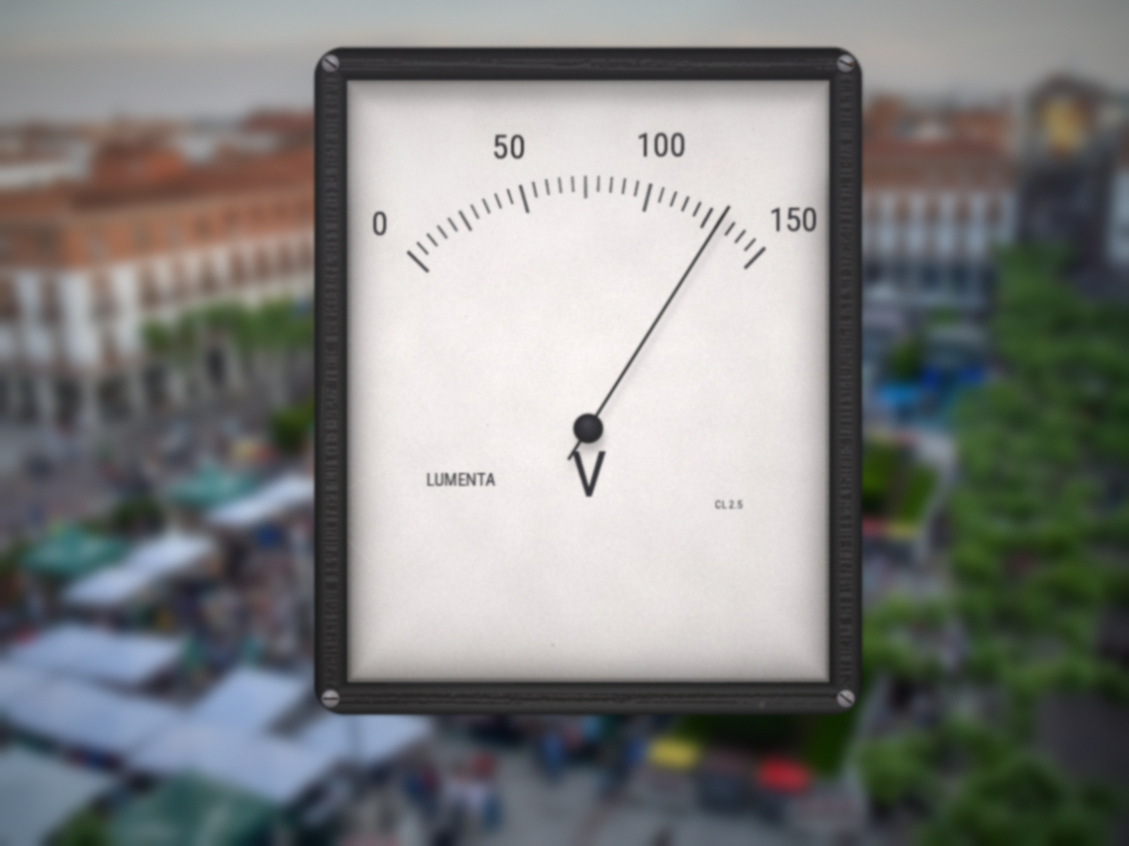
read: 130 V
